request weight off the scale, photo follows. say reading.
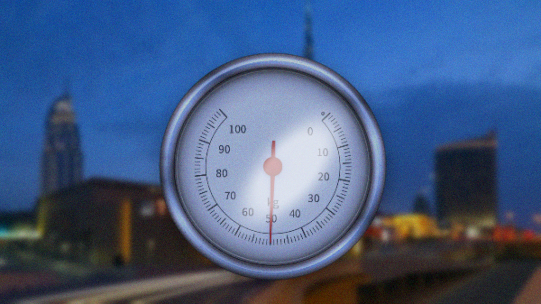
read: 50 kg
